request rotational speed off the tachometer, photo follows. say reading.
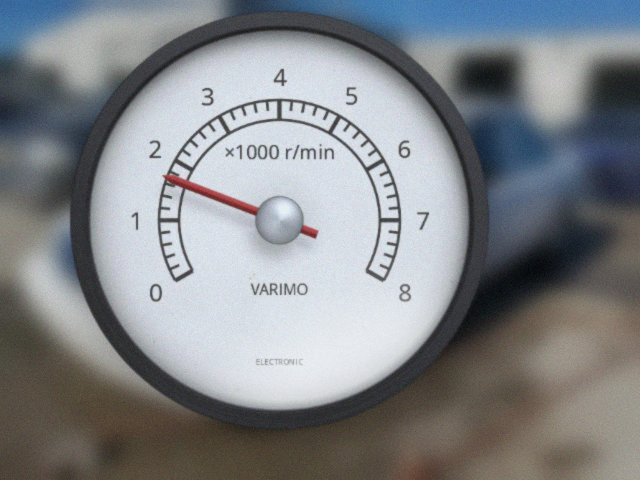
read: 1700 rpm
